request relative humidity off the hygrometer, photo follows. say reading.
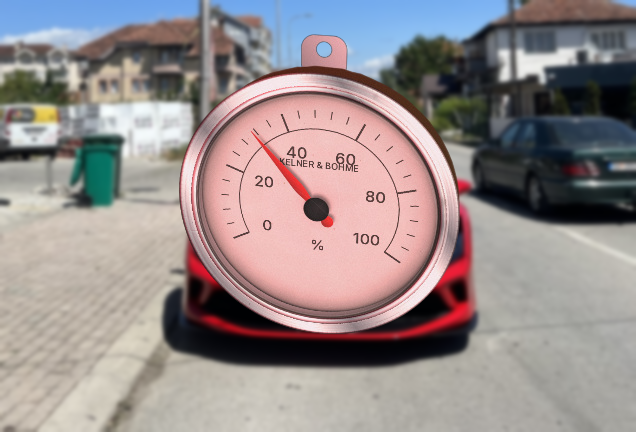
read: 32 %
